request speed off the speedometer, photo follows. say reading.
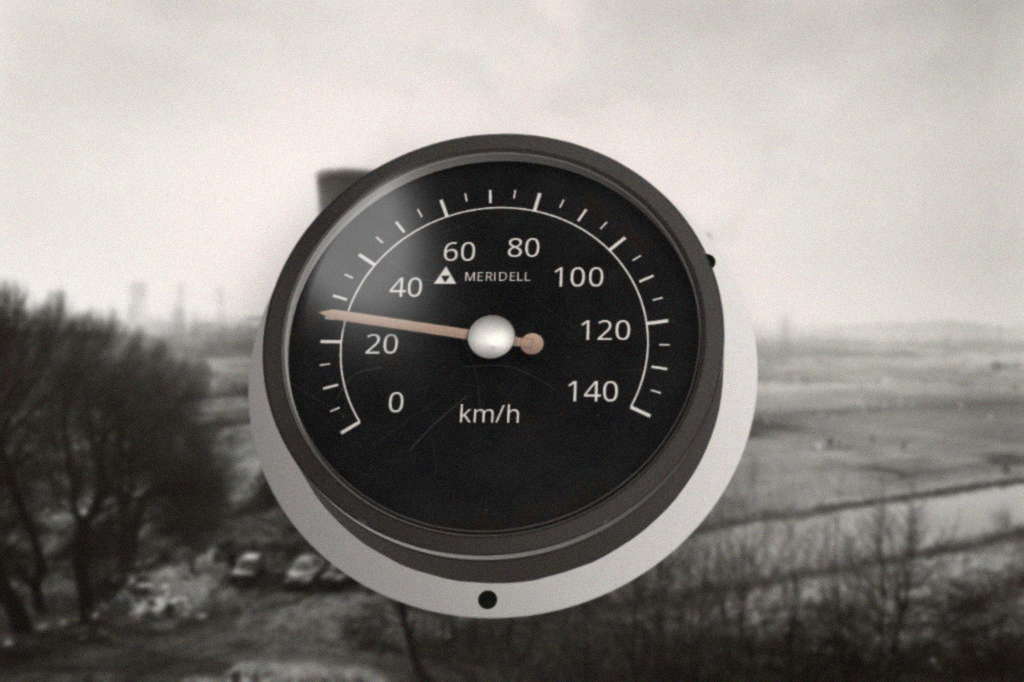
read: 25 km/h
